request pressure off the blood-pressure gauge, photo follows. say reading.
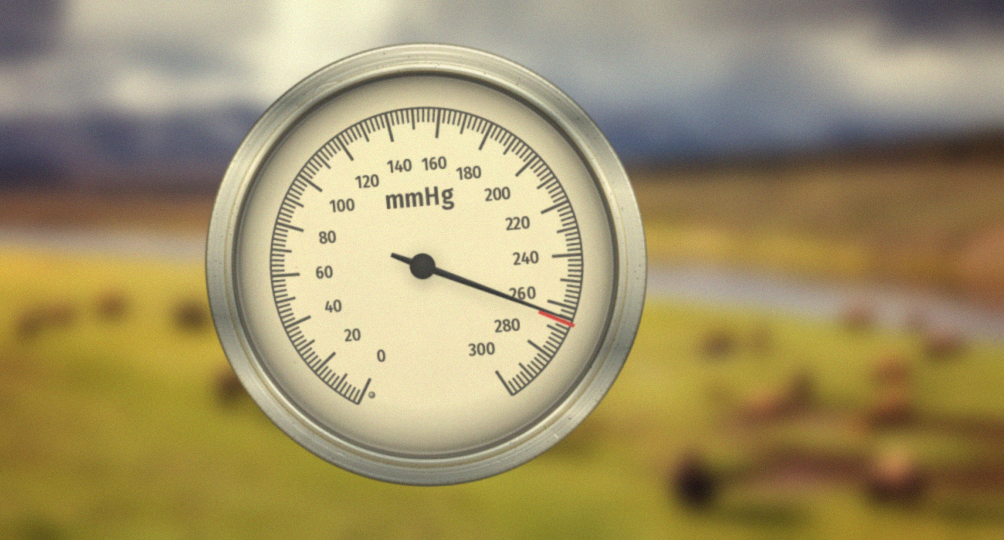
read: 264 mmHg
